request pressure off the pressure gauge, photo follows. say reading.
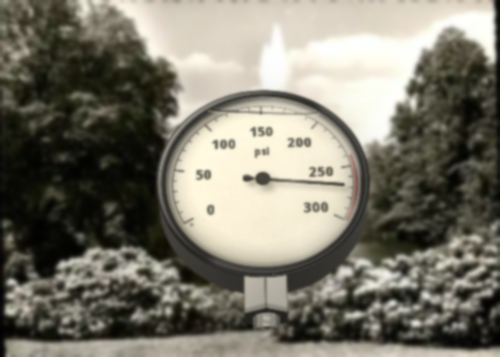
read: 270 psi
